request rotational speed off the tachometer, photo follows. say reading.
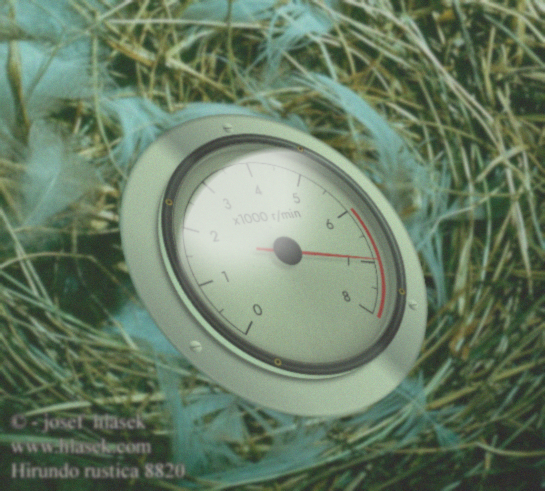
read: 7000 rpm
